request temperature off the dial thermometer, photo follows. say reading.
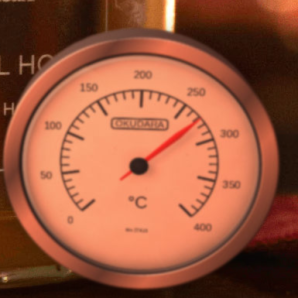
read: 270 °C
